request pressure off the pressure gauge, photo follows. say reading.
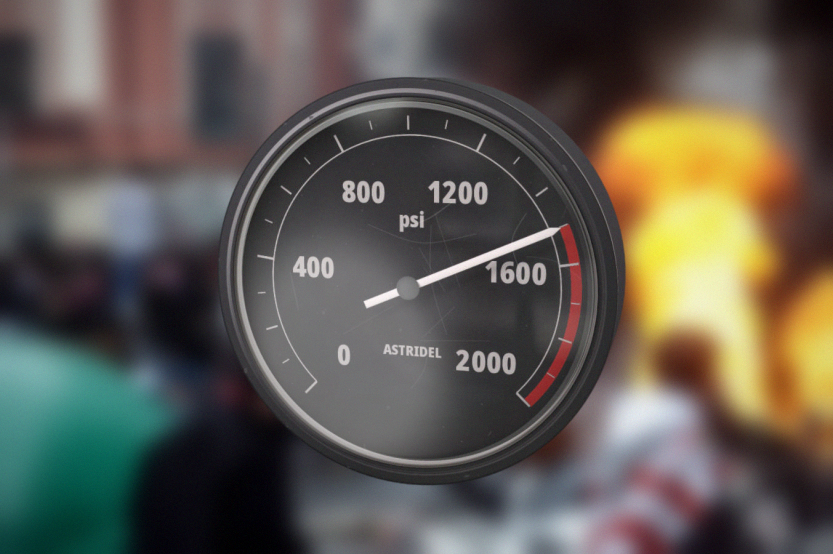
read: 1500 psi
